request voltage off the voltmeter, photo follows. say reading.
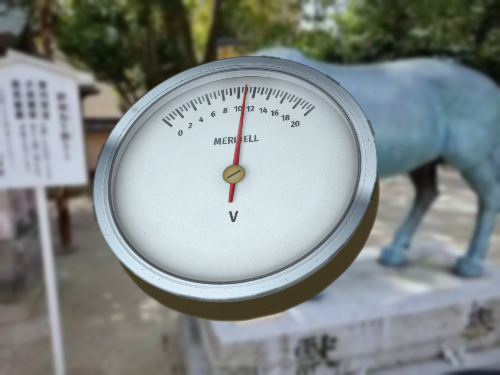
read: 11 V
